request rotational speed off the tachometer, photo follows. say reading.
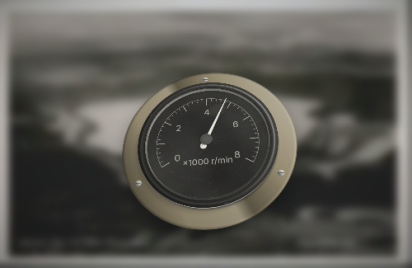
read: 4800 rpm
